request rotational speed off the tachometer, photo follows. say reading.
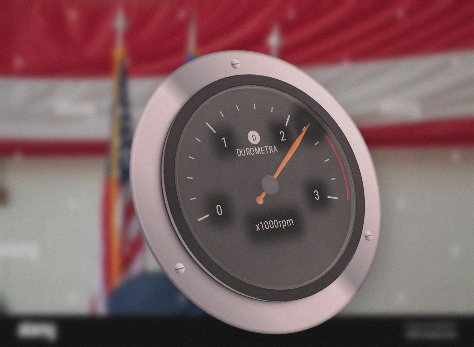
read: 2200 rpm
